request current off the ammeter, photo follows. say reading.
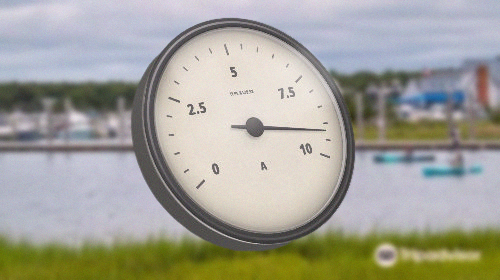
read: 9.25 A
